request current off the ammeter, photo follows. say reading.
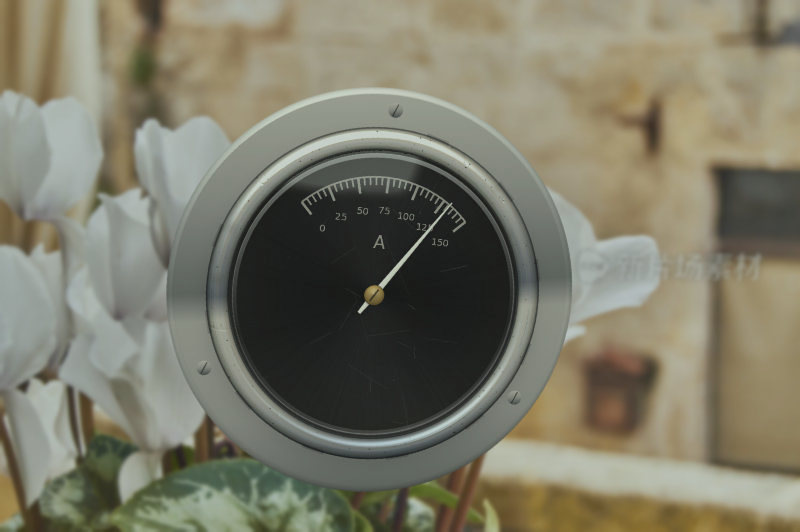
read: 130 A
